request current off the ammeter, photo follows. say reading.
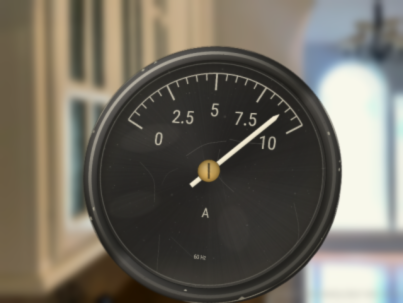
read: 9 A
